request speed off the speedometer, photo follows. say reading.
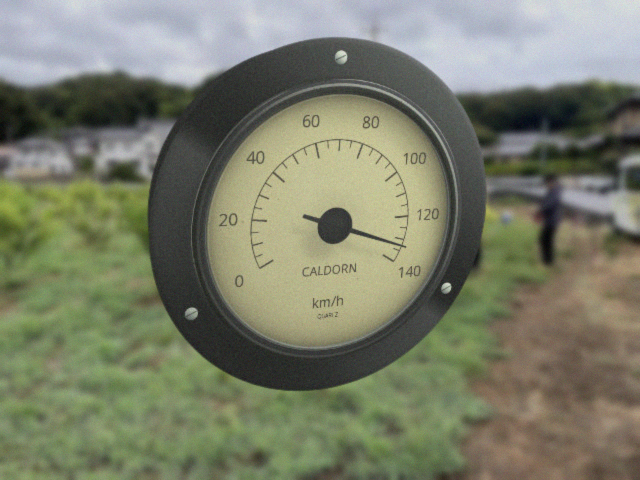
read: 132.5 km/h
